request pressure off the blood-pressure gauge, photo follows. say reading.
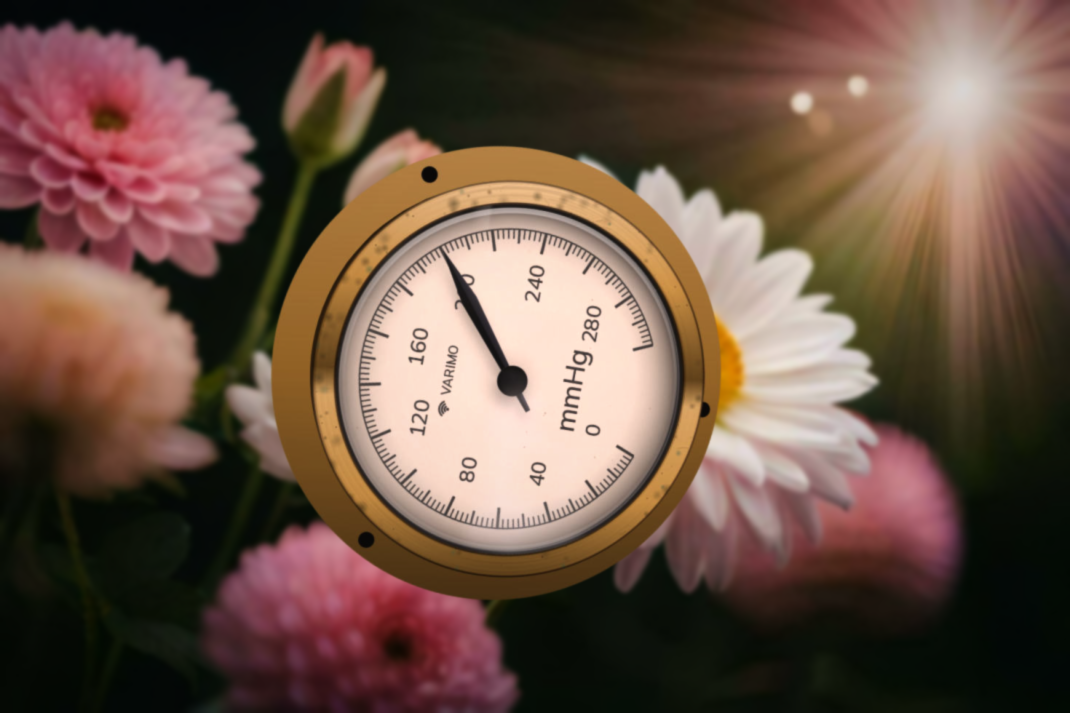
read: 200 mmHg
